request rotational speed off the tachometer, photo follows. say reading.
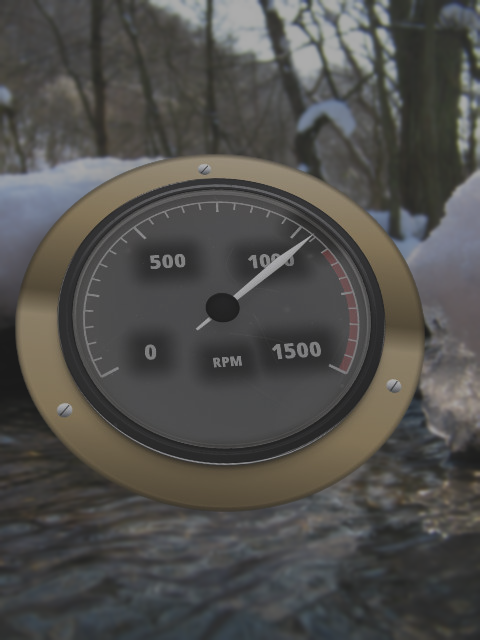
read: 1050 rpm
